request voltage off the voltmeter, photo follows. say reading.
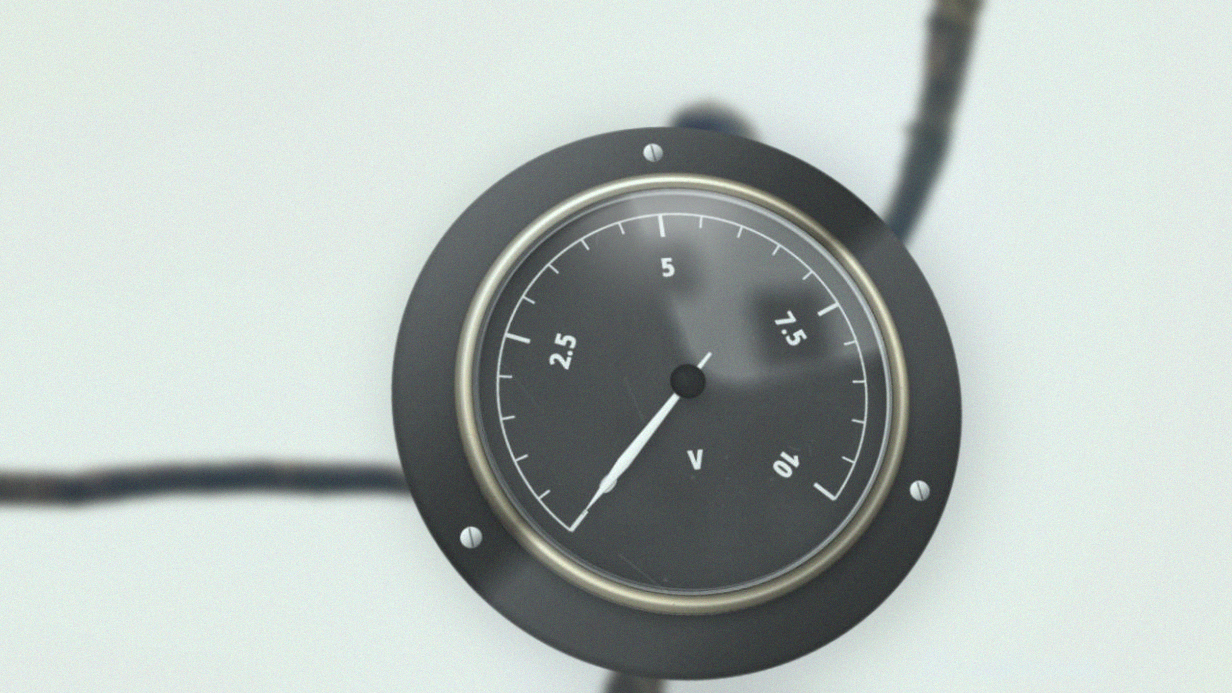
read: 0 V
